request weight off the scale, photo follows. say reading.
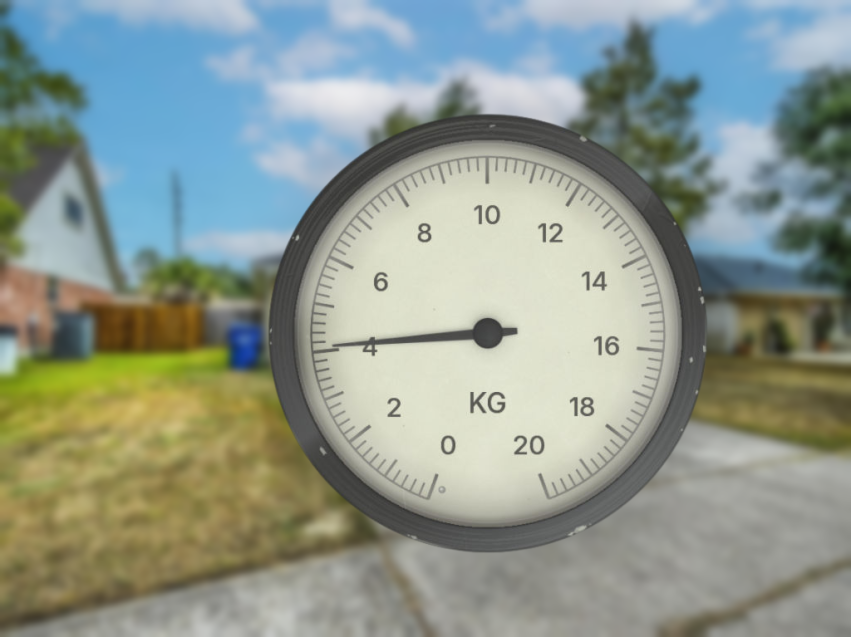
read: 4.1 kg
